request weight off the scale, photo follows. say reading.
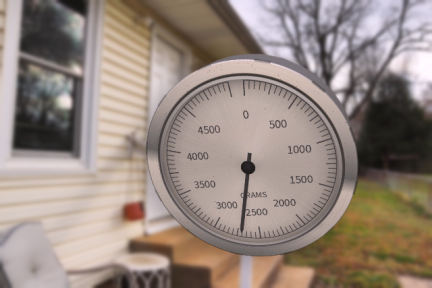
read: 2700 g
